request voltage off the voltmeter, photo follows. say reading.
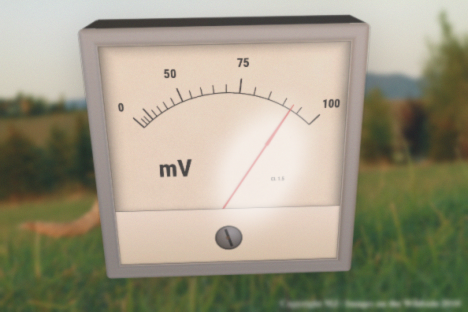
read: 92.5 mV
